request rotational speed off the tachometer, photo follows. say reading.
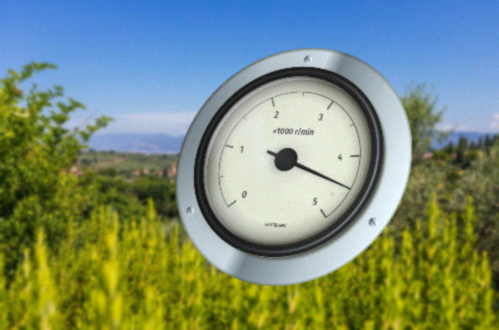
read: 4500 rpm
